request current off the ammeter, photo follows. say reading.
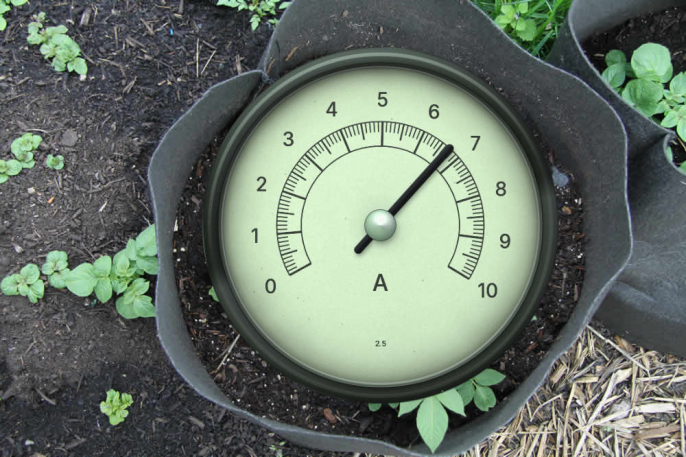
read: 6.7 A
